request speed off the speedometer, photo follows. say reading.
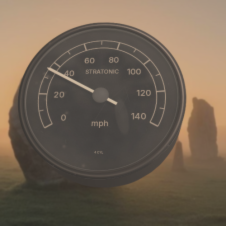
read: 35 mph
